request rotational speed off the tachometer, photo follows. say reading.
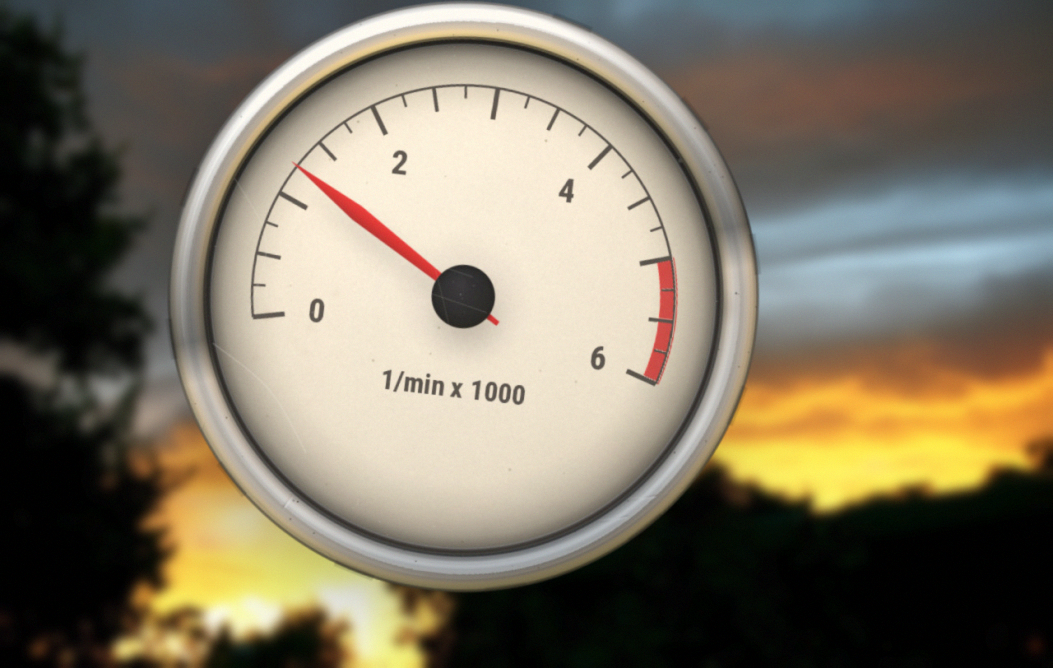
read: 1250 rpm
